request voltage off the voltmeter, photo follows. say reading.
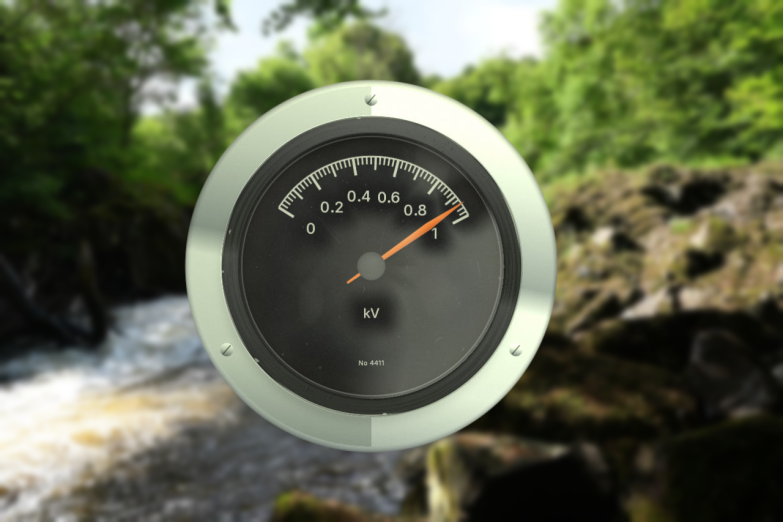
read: 0.94 kV
